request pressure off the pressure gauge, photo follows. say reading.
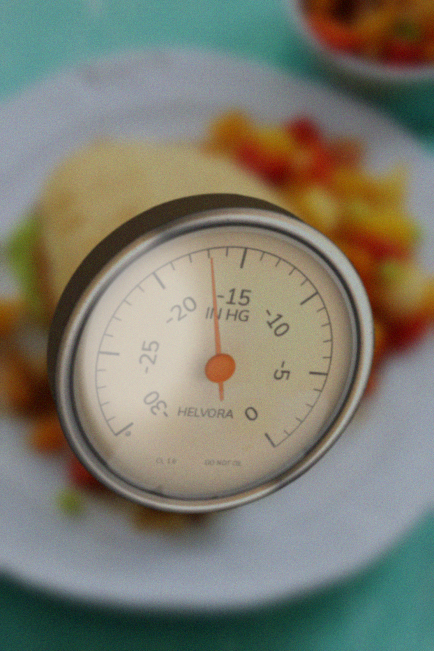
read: -17 inHg
